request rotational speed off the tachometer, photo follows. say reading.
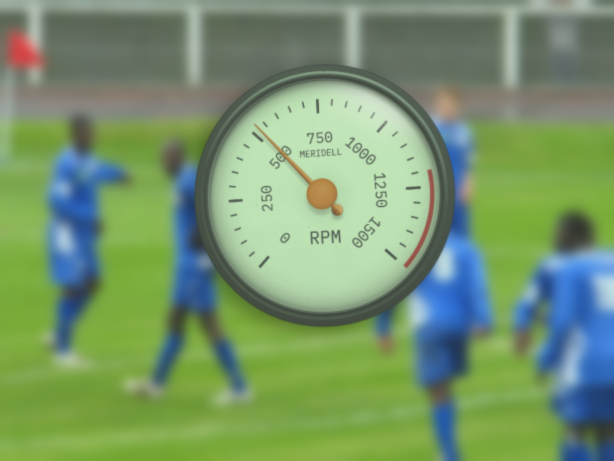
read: 525 rpm
